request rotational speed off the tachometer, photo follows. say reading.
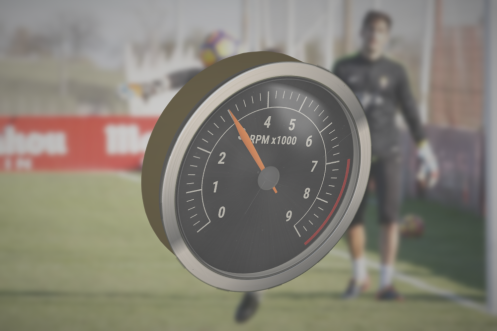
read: 3000 rpm
